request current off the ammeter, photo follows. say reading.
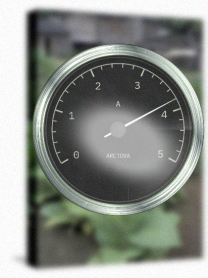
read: 3.8 A
